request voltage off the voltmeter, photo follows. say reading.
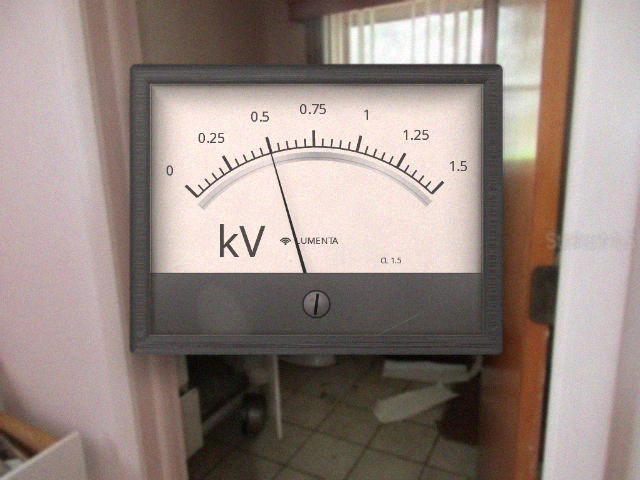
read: 0.5 kV
